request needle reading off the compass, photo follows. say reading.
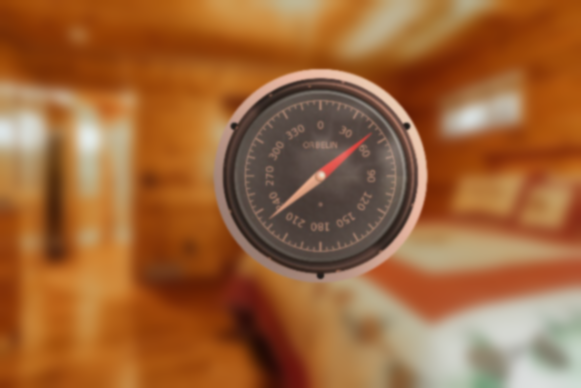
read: 50 °
